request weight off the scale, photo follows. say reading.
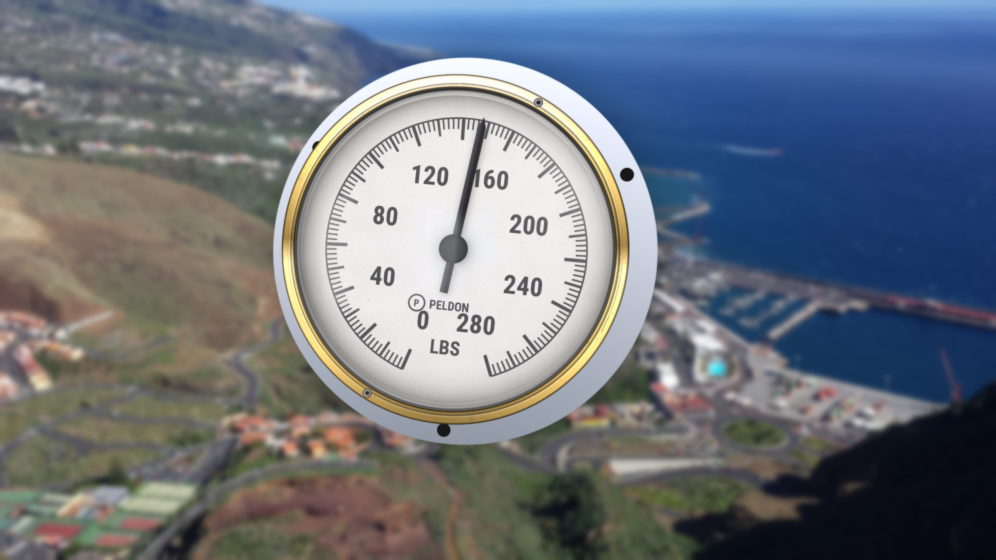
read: 148 lb
